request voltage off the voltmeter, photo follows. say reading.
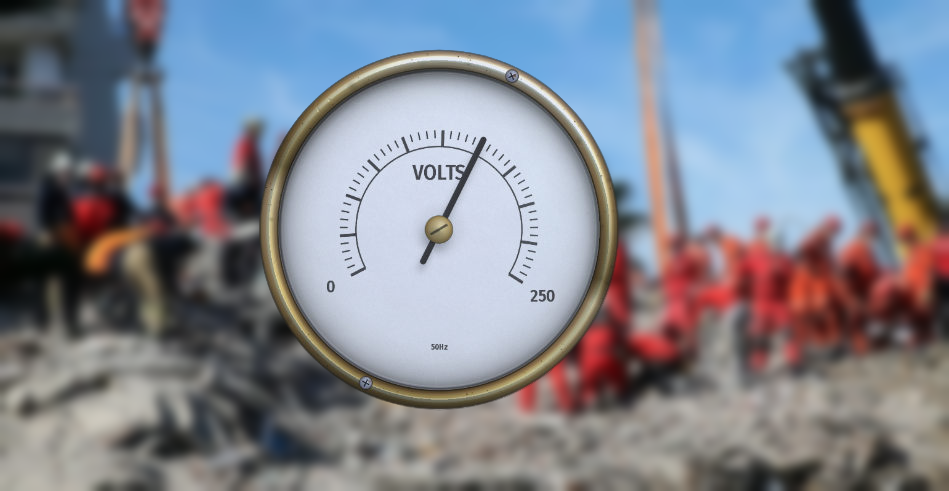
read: 150 V
